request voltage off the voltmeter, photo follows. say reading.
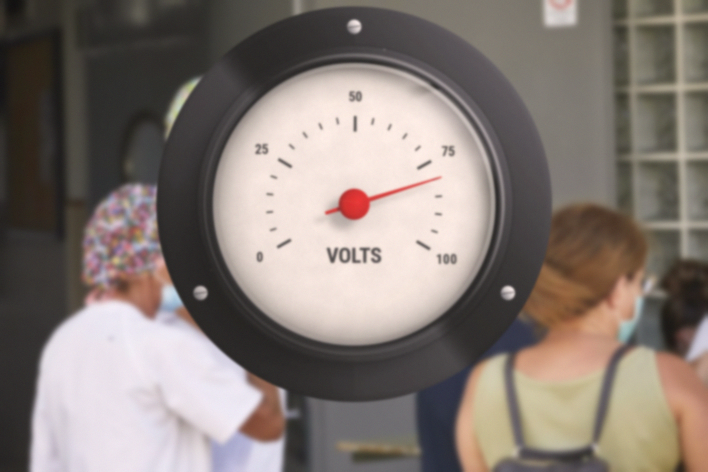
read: 80 V
